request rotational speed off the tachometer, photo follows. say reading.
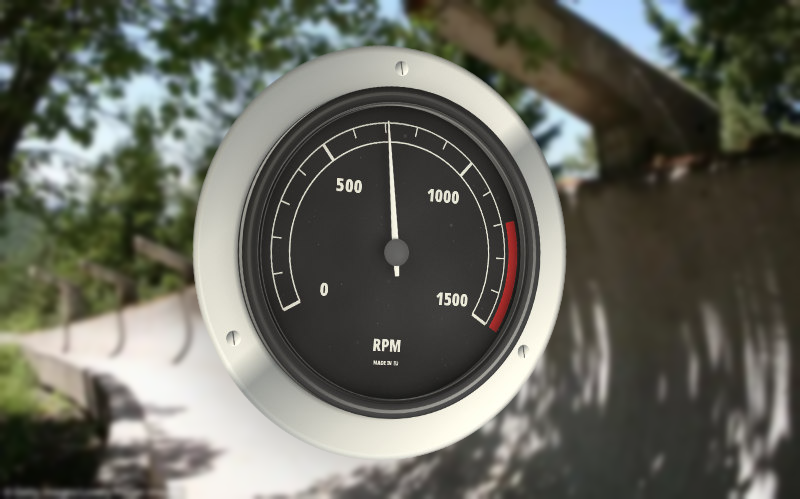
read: 700 rpm
